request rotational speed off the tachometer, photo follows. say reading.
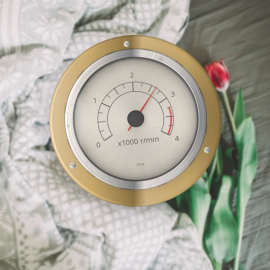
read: 2625 rpm
